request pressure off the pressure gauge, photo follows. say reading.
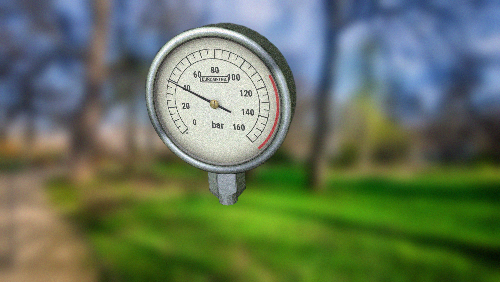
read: 40 bar
